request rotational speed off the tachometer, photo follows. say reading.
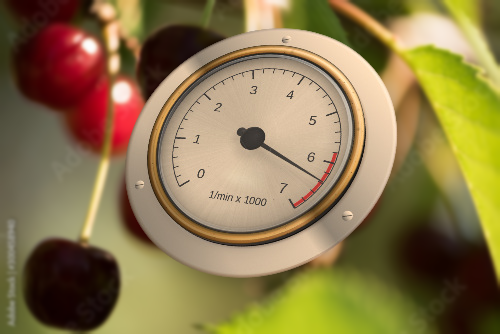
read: 6400 rpm
